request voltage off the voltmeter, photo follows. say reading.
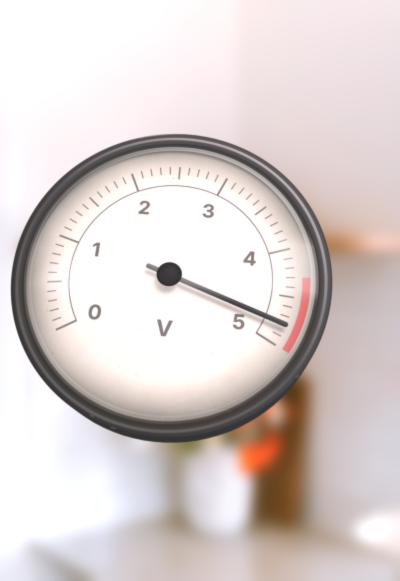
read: 4.8 V
